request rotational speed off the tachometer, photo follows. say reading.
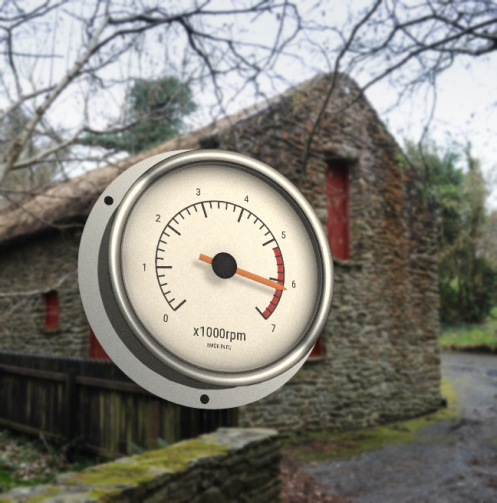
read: 6200 rpm
